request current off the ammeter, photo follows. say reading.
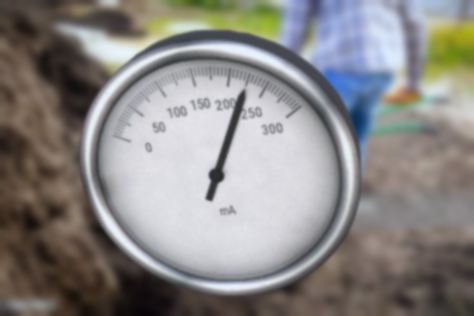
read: 225 mA
